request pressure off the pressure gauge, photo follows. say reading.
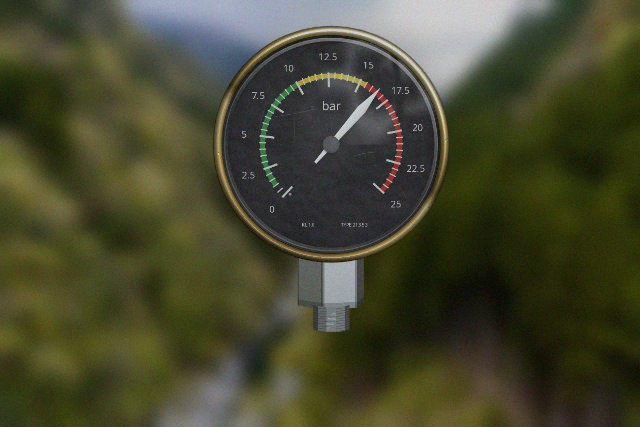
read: 16.5 bar
